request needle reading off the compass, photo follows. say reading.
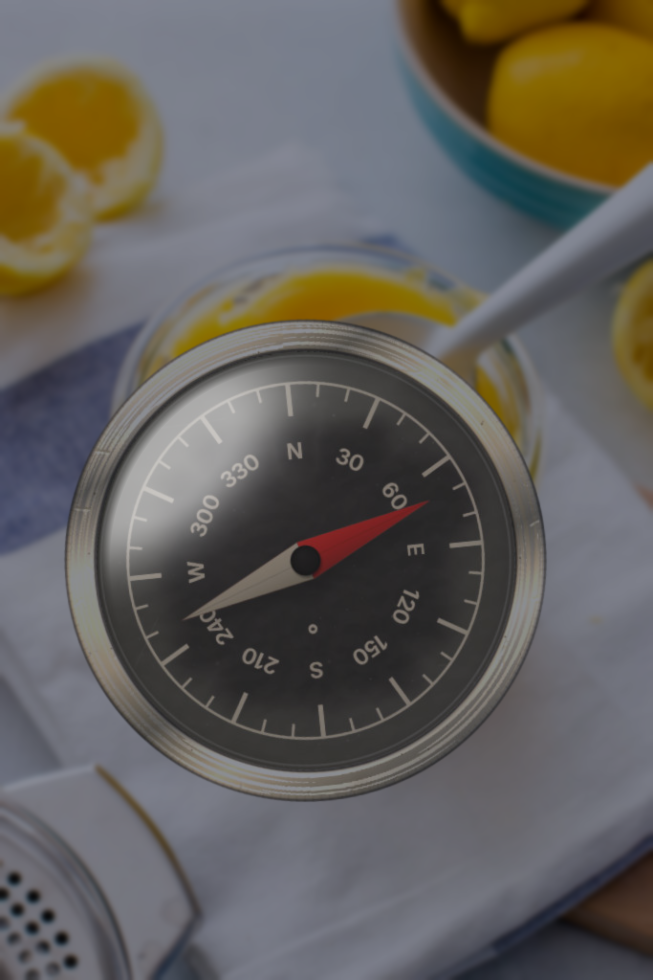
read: 70 °
